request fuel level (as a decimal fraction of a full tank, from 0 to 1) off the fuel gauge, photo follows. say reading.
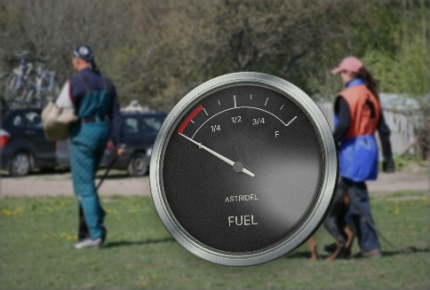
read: 0
